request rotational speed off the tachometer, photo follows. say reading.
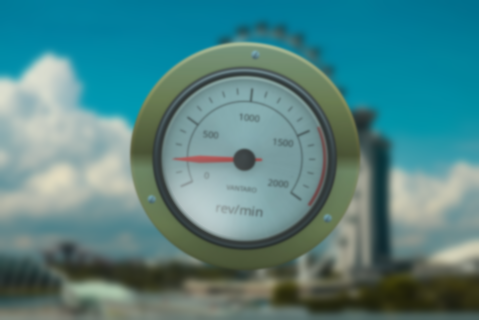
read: 200 rpm
